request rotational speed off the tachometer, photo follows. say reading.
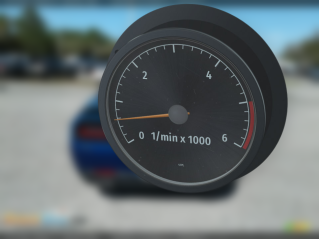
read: 600 rpm
